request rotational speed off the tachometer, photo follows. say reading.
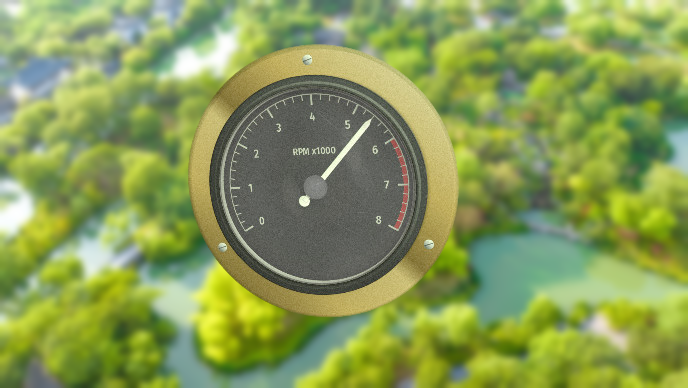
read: 5400 rpm
